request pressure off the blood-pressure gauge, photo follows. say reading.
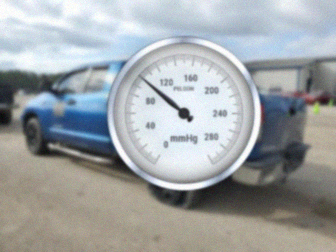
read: 100 mmHg
